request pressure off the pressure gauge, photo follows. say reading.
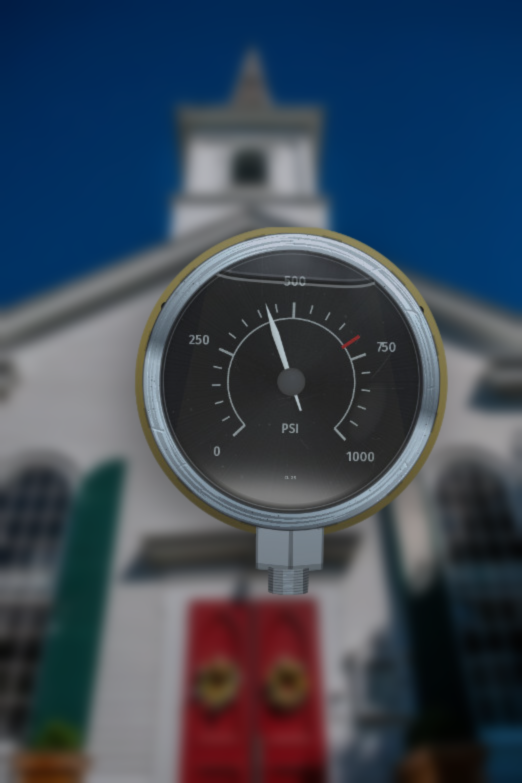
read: 425 psi
